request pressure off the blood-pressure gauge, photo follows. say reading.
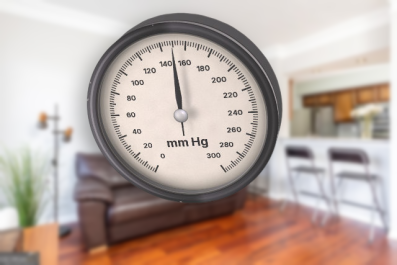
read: 150 mmHg
